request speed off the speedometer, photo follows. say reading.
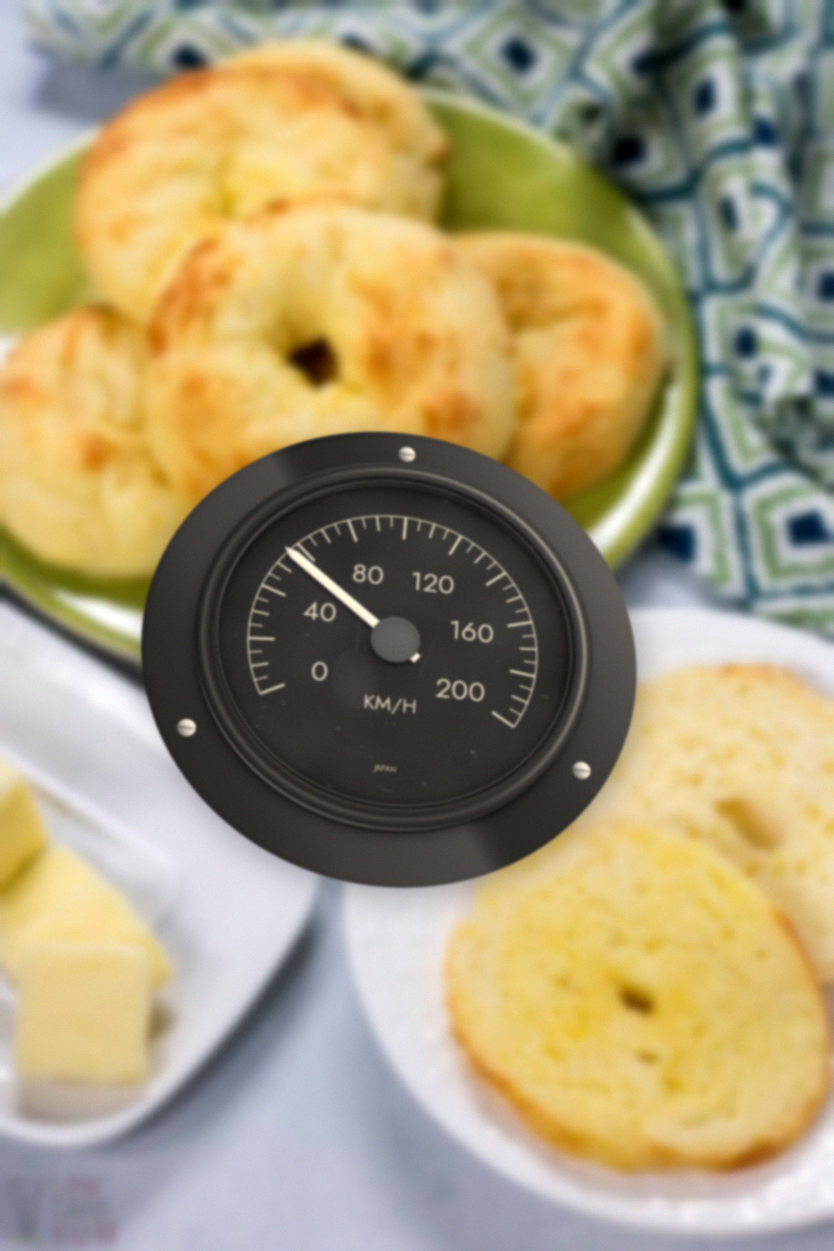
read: 55 km/h
